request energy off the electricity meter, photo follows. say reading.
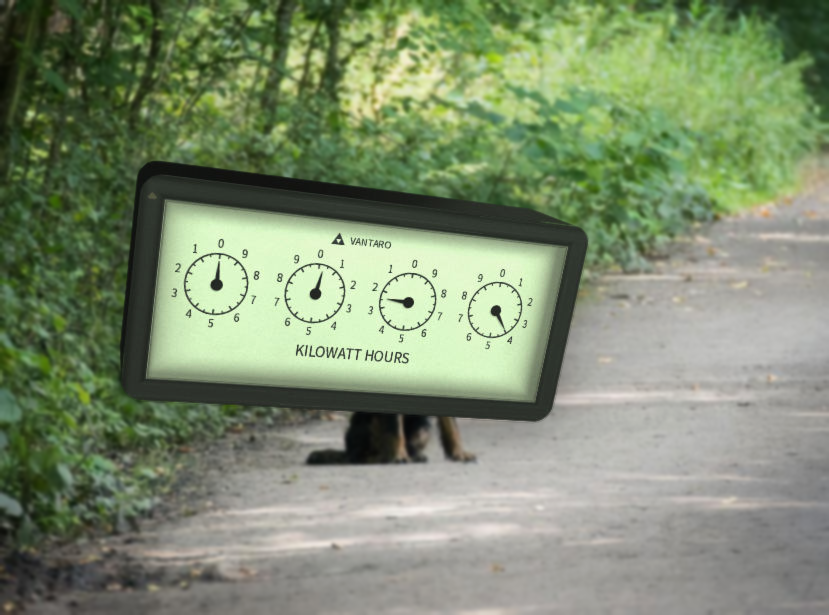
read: 24 kWh
